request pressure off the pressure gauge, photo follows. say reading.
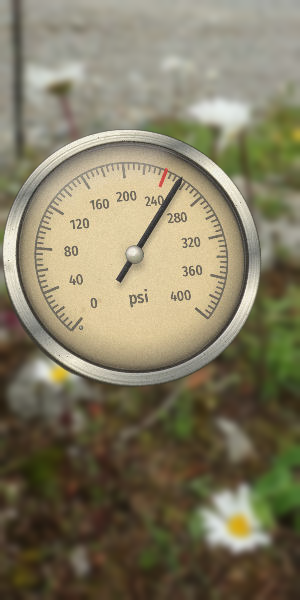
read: 255 psi
